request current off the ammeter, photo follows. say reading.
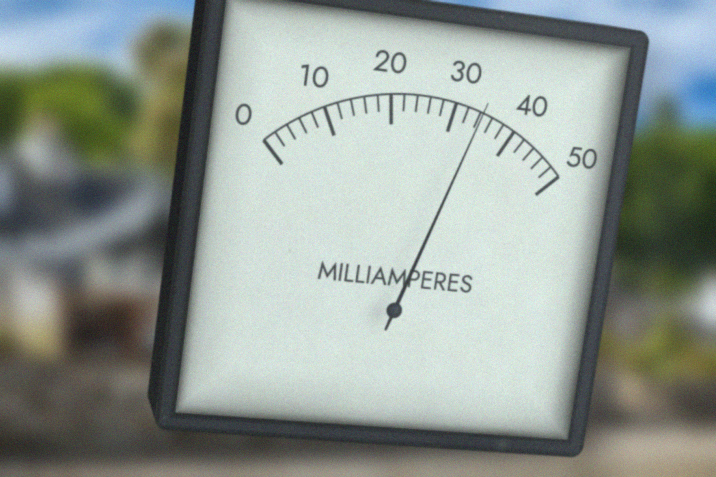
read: 34 mA
